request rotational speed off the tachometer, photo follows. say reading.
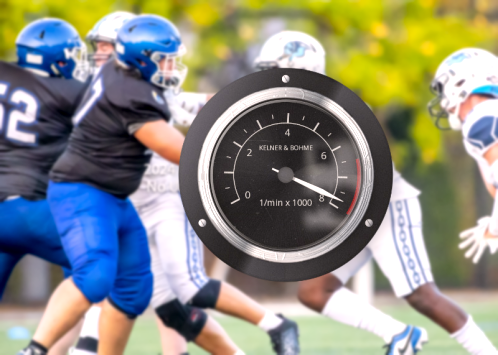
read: 7750 rpm
